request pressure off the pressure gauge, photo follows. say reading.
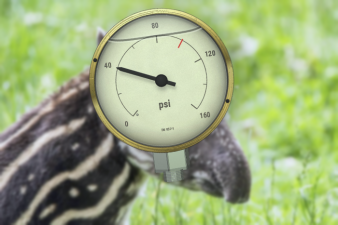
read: 40 psi
